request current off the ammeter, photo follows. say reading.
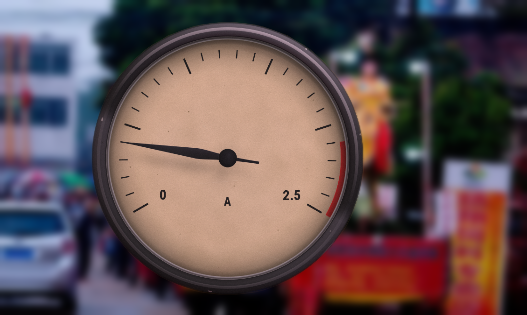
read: 0.4 A
